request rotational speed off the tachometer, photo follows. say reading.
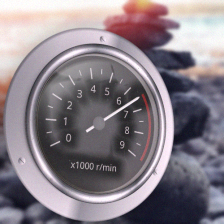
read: 6500 rpm
